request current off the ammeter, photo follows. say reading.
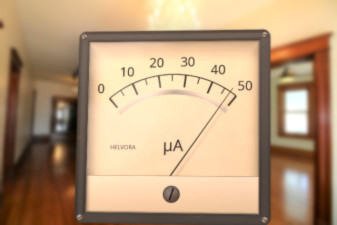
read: 47.5 µA
